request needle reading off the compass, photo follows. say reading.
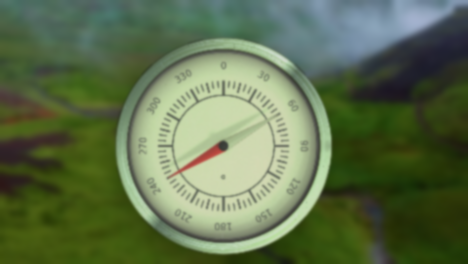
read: 240 °
